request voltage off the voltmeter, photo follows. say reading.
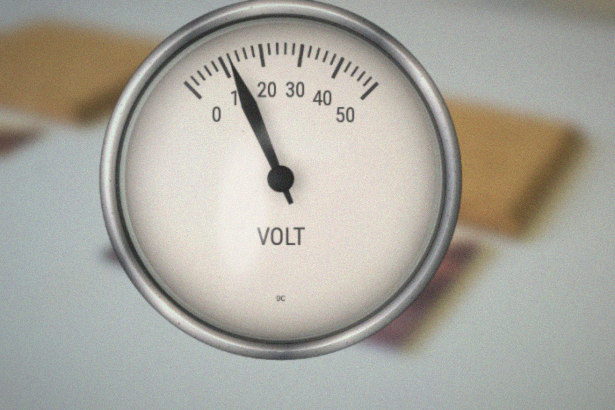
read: 12 V
